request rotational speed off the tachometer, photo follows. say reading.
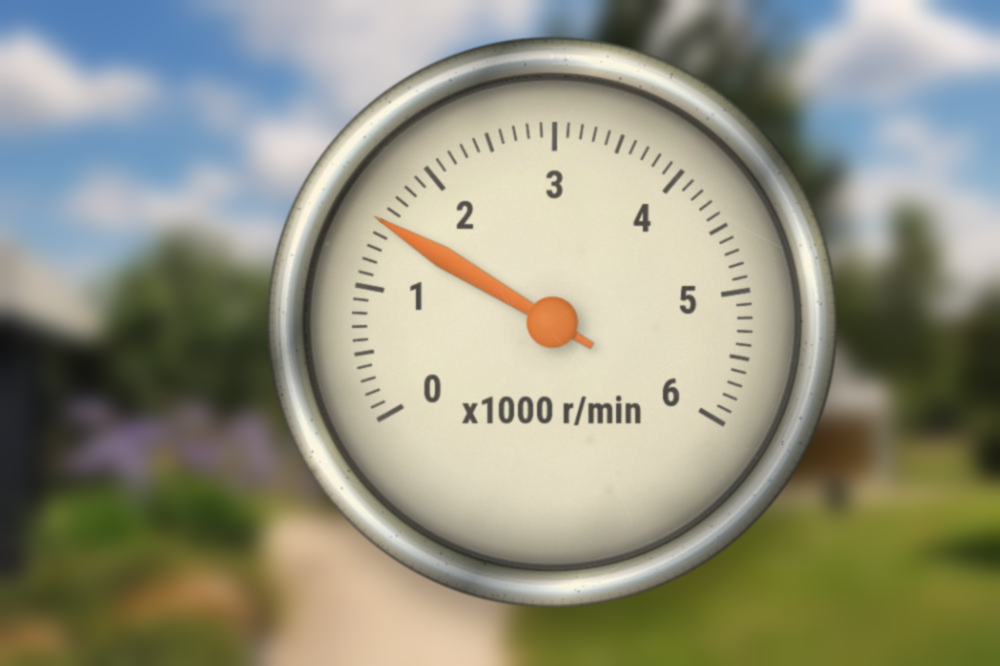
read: 1500 rpm
